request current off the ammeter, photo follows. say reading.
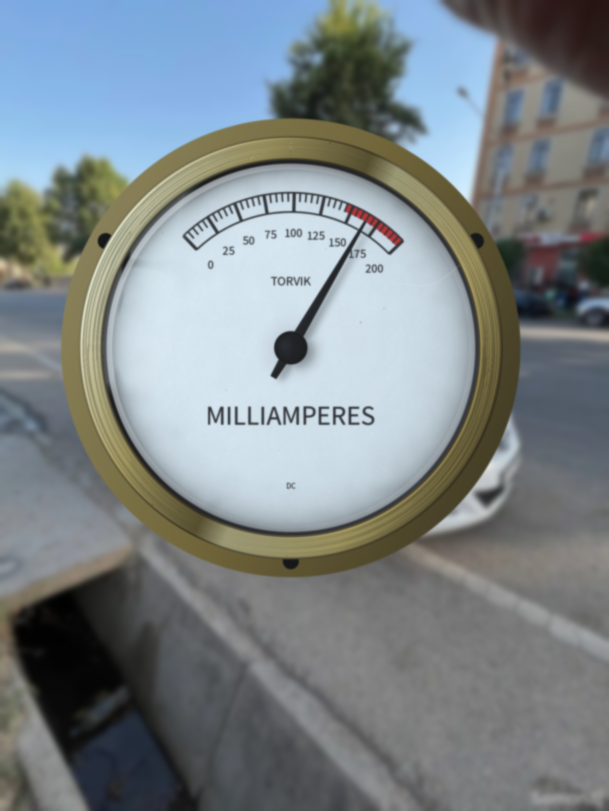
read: 165 mA
